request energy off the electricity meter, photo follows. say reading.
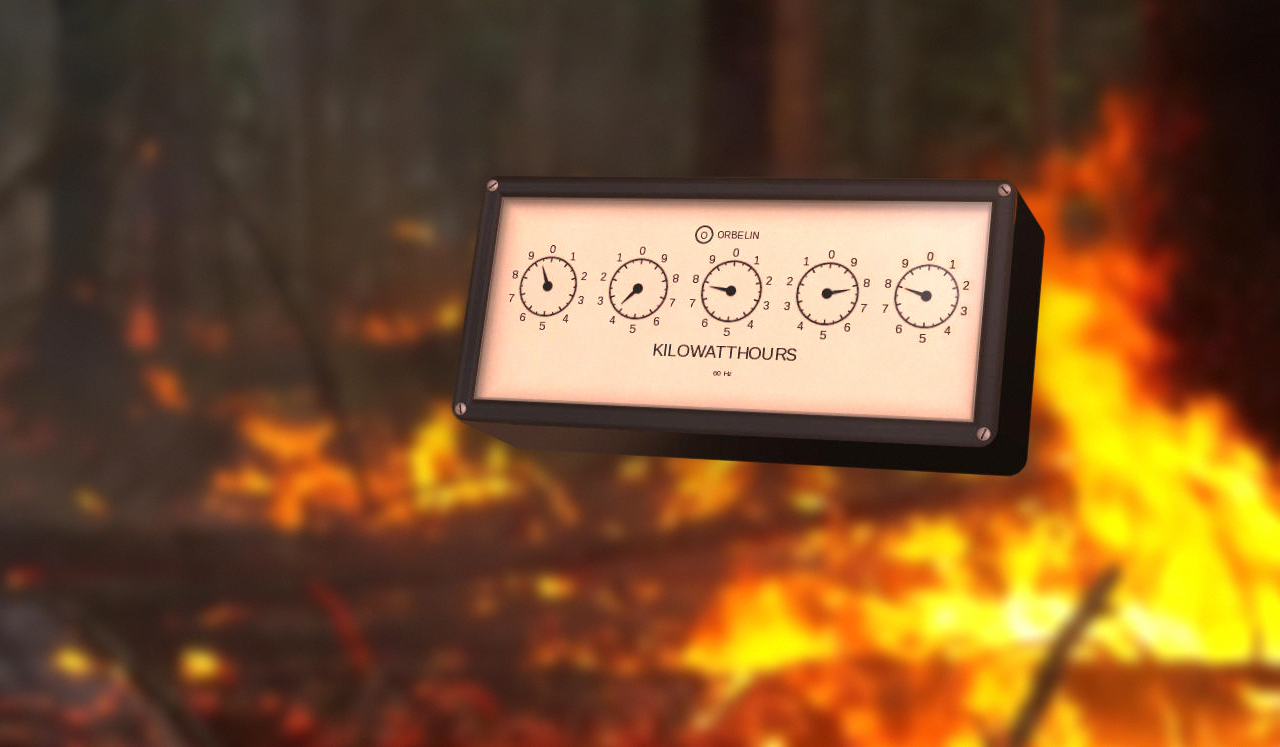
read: 93778 kWh
